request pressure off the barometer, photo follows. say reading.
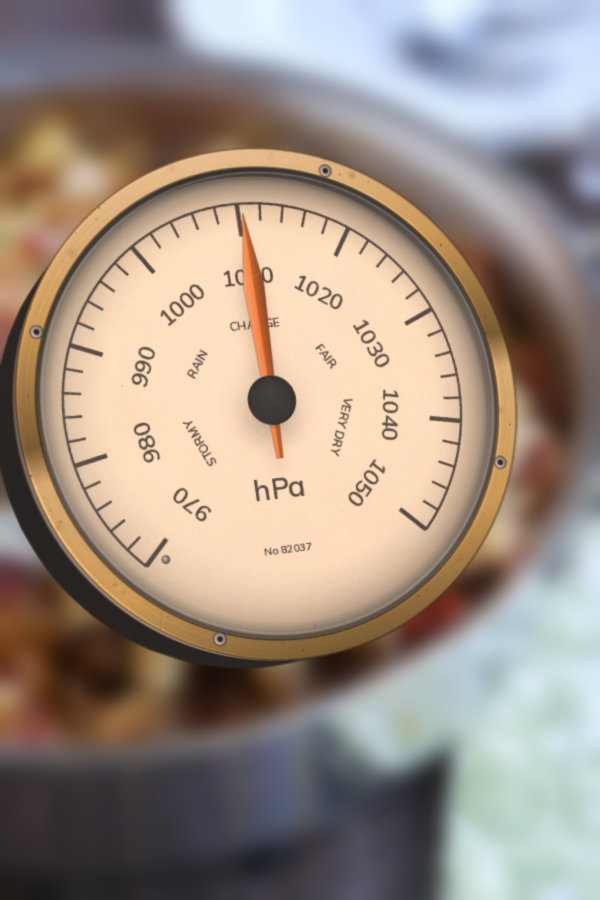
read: 1010 hPa
